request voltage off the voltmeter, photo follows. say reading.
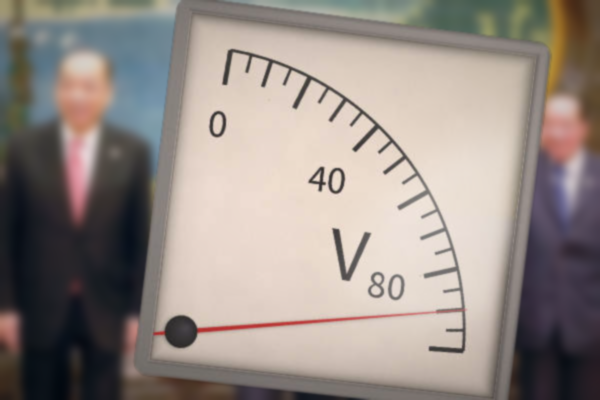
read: 90 V
